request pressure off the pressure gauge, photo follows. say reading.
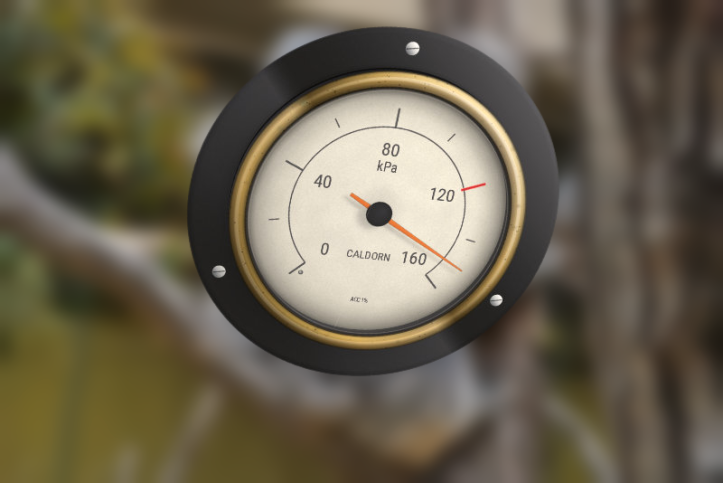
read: 150 kPa
